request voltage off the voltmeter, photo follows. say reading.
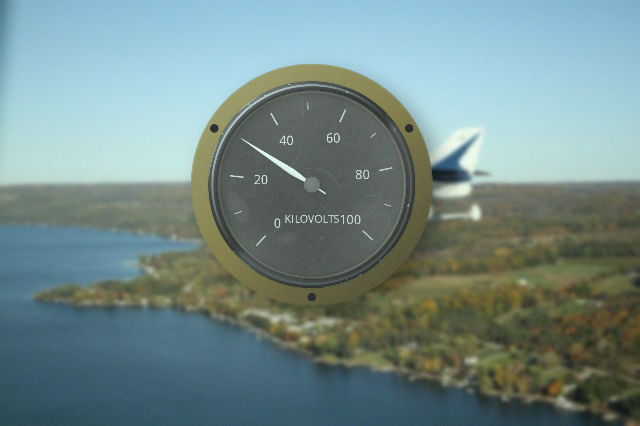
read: 30 kV
